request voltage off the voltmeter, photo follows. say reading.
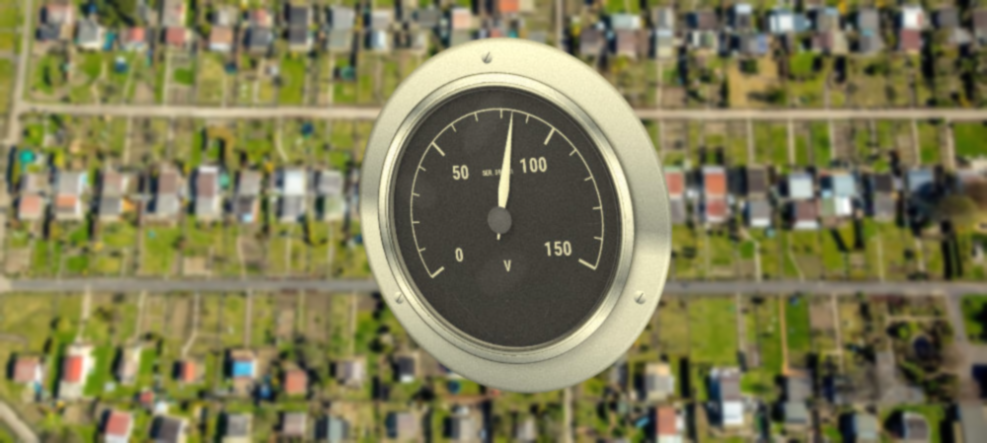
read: 85 V
